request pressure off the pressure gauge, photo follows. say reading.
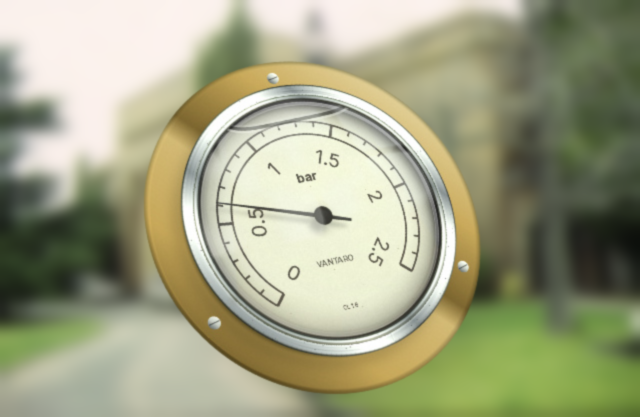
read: 0.6 bar
